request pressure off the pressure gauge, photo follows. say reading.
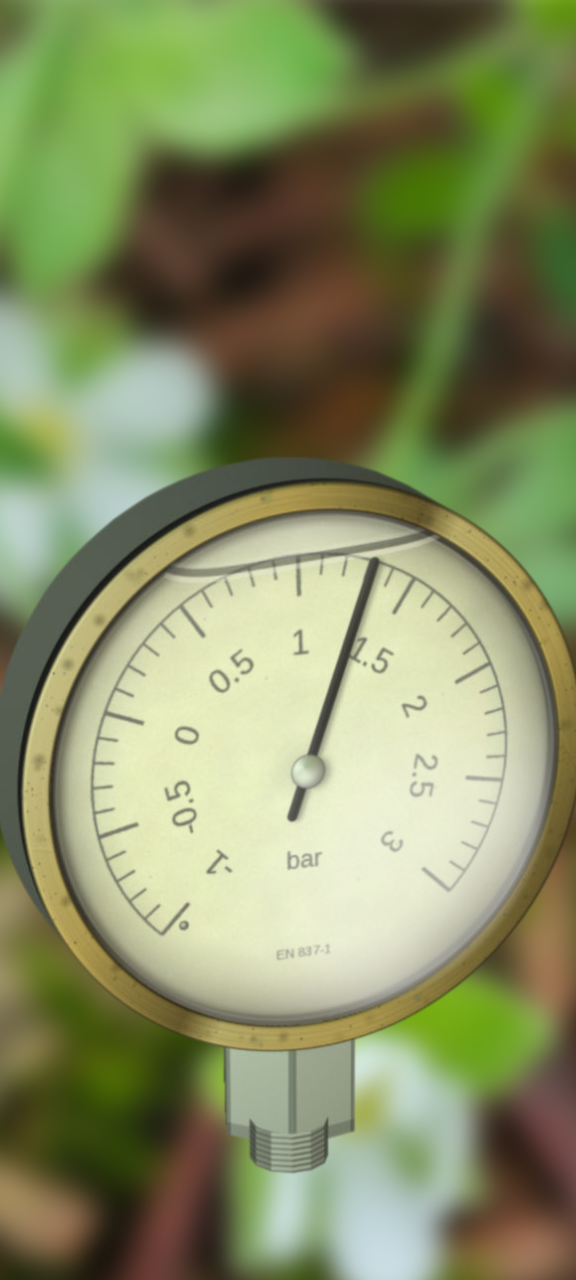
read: 1.3 bar
